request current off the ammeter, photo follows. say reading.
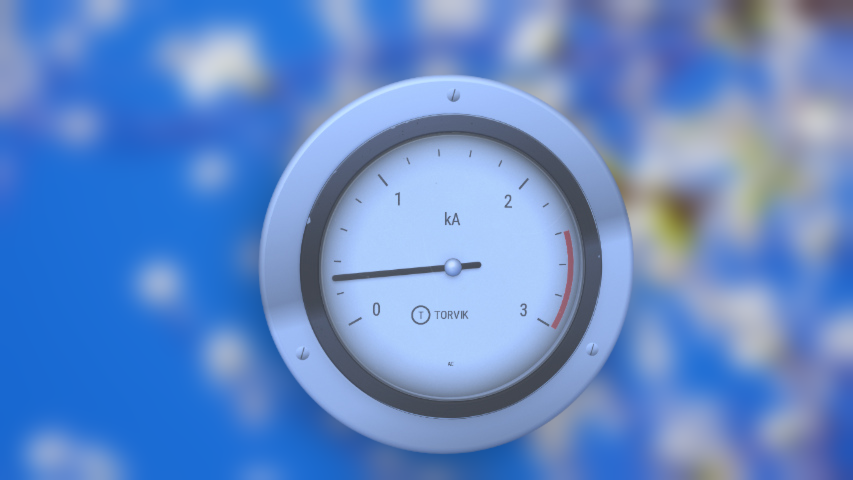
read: 0.3 kA
